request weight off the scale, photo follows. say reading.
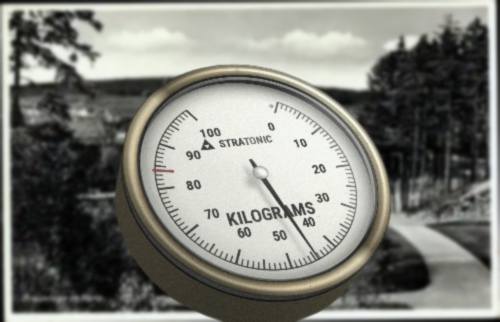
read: 45 kg
